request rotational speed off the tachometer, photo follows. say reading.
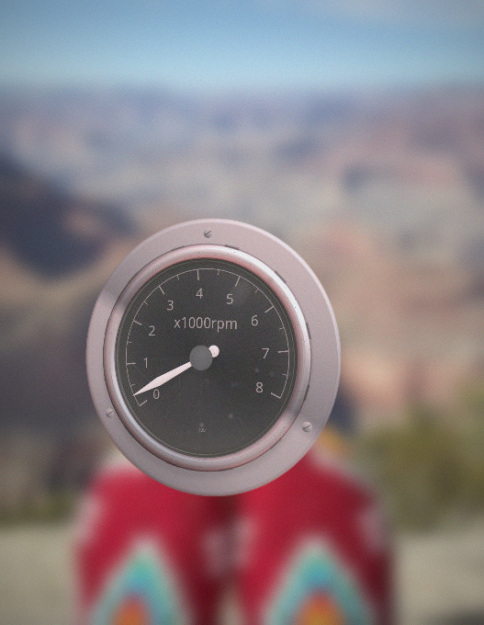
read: 250 rpm
